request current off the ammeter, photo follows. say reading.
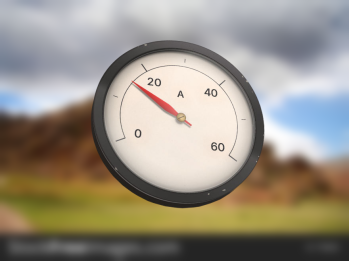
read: 15 A
